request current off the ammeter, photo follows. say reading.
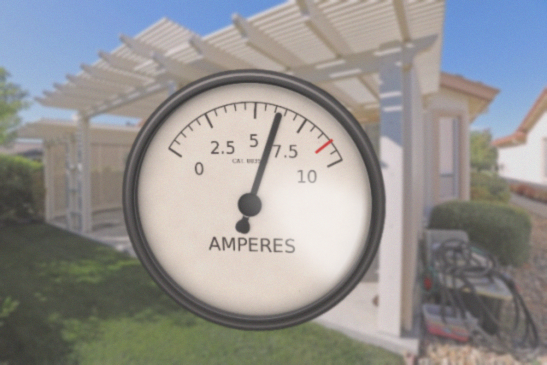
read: 6.25 A
